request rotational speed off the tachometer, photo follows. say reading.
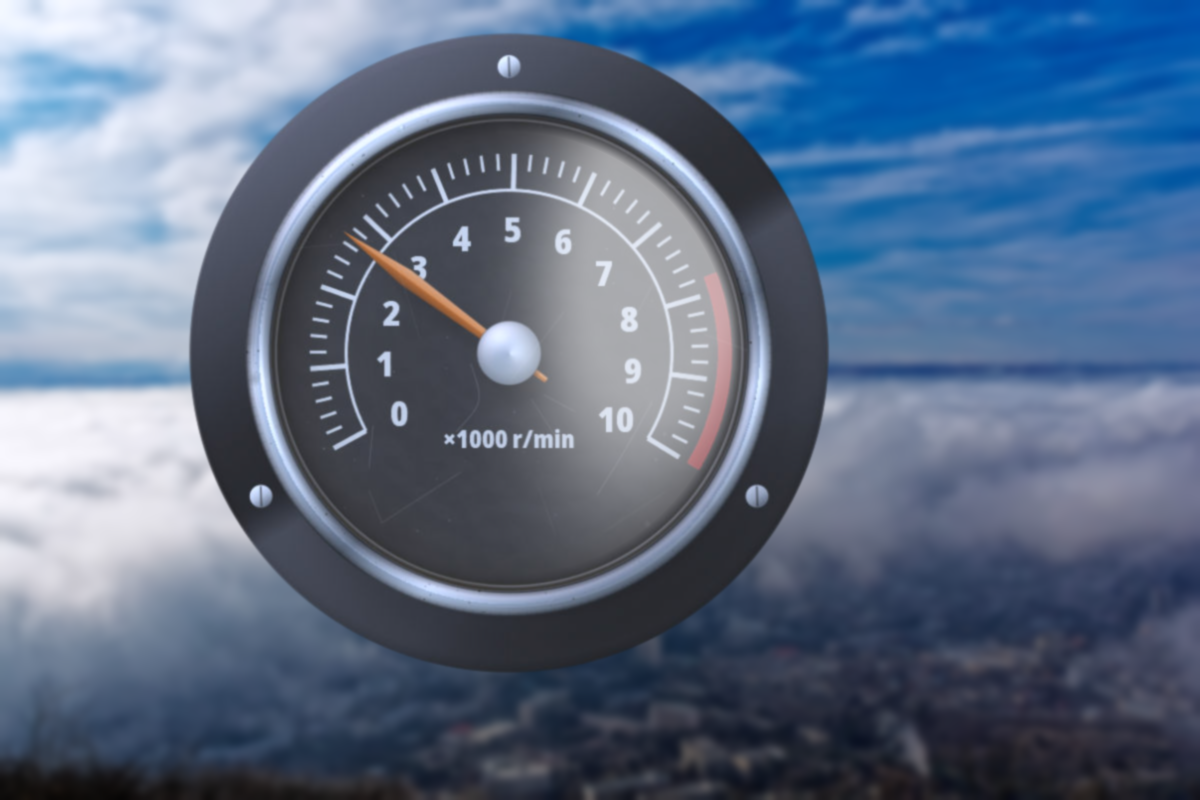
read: 2700 rpm
